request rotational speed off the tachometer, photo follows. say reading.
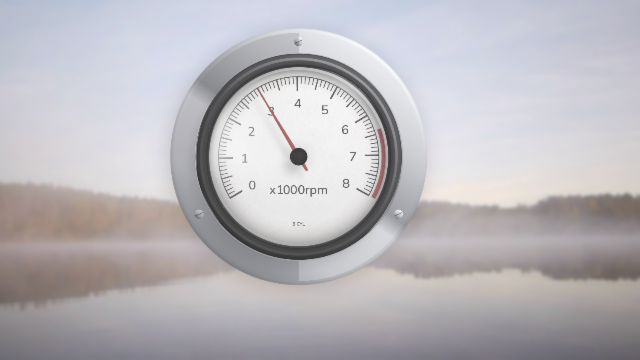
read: 3000 rpm
